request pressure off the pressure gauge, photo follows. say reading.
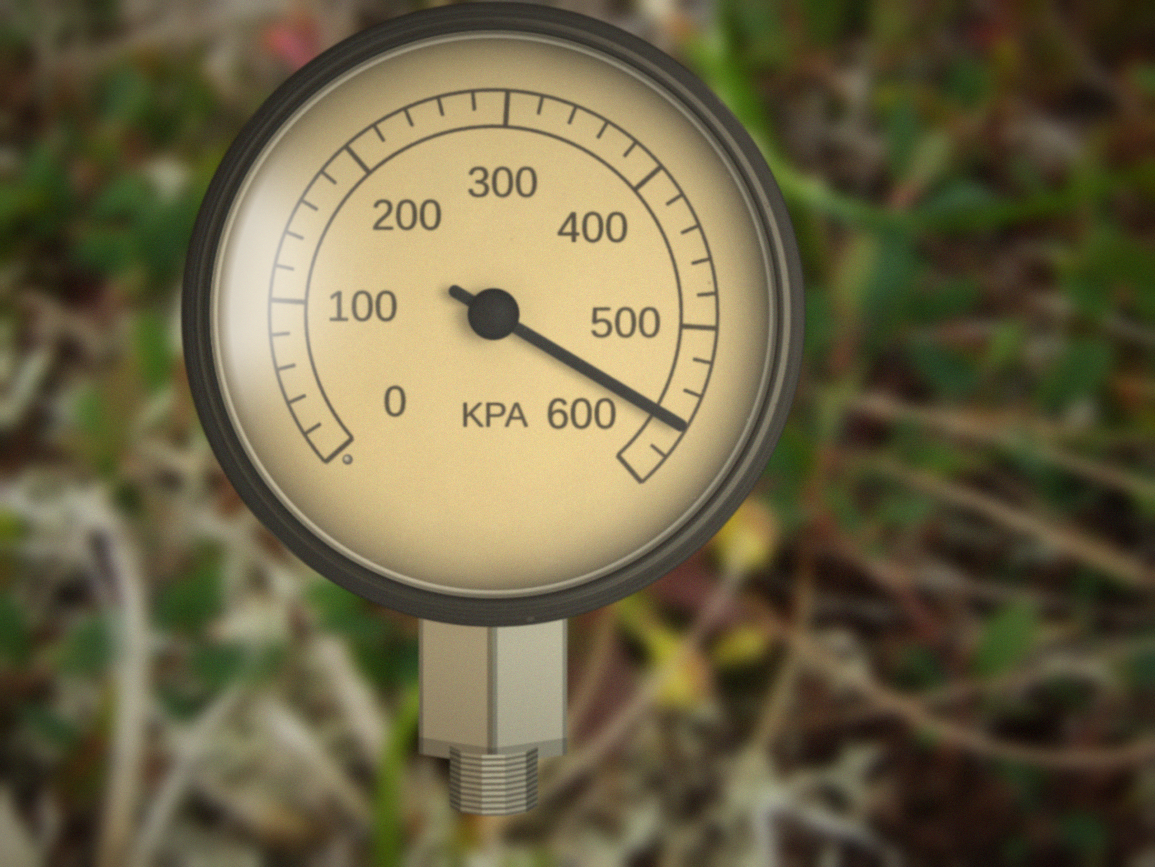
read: 560 kPa
